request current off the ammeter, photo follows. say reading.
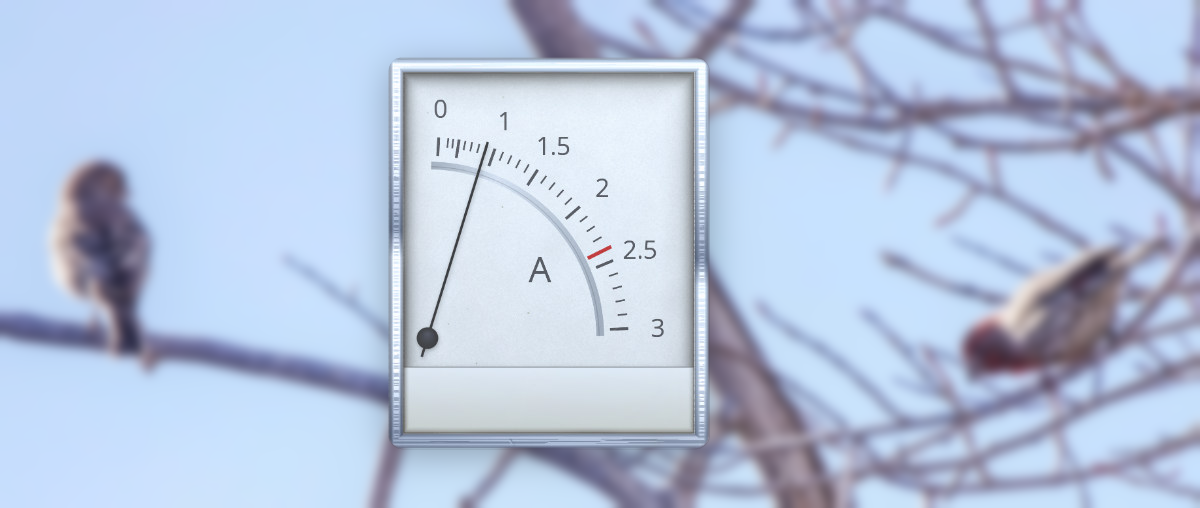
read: 0.9 A
